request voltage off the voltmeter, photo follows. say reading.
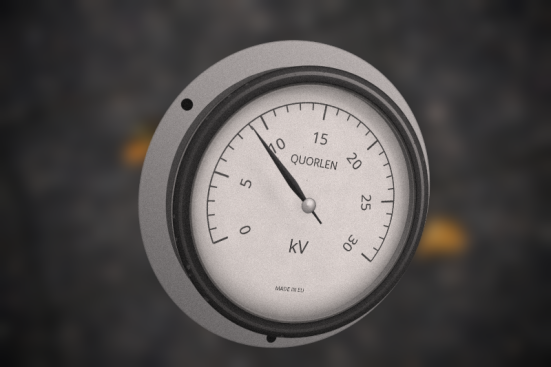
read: 9 kV
